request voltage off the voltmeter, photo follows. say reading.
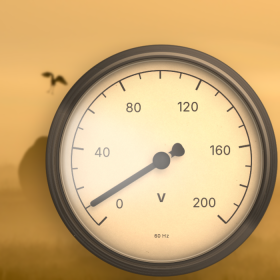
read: 10 V
